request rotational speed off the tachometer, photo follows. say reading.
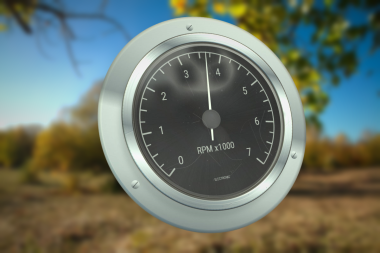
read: 3625 rpm
